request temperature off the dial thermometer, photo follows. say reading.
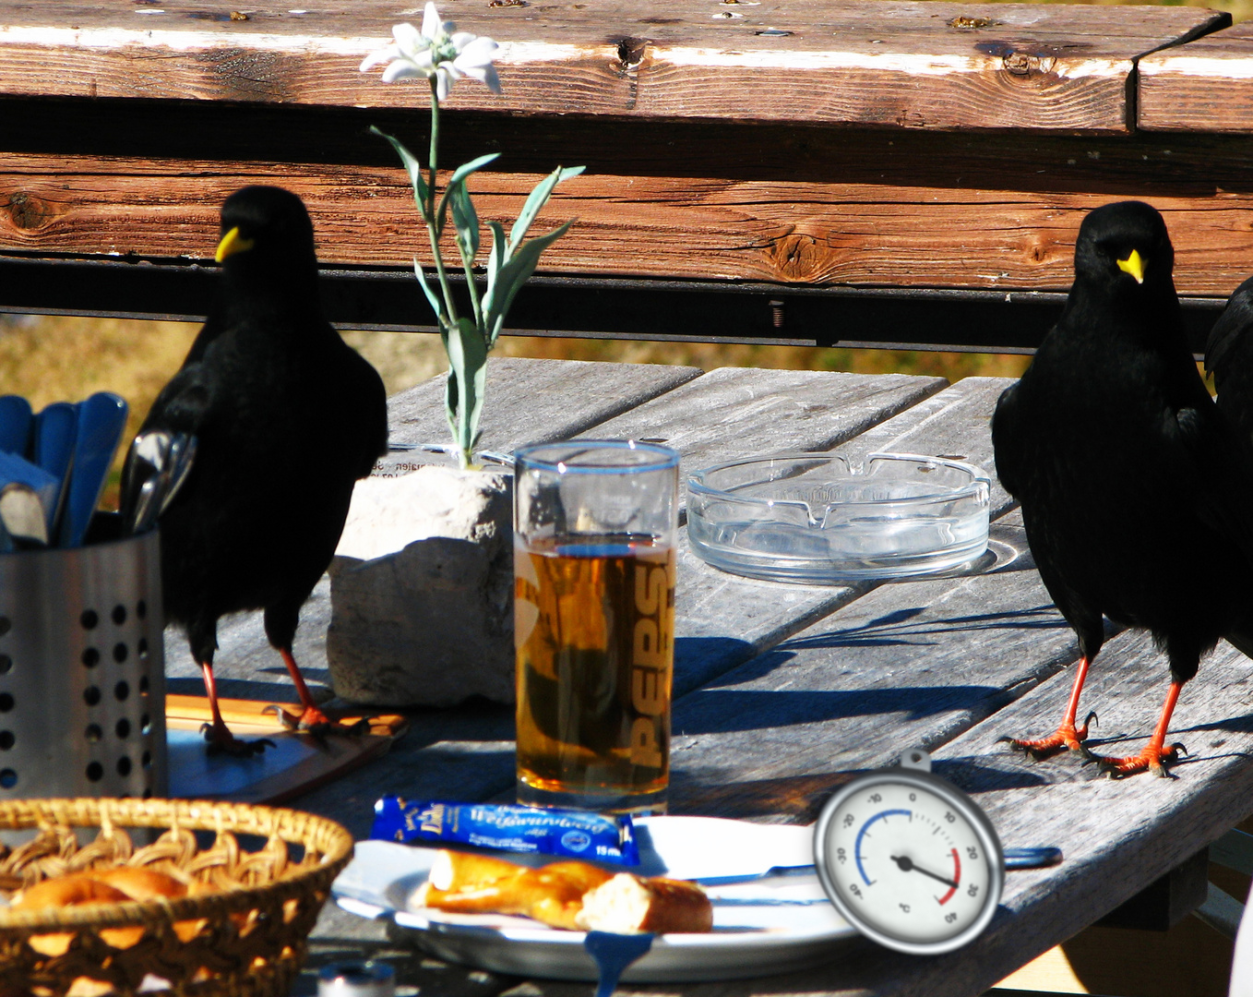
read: 30 °C
